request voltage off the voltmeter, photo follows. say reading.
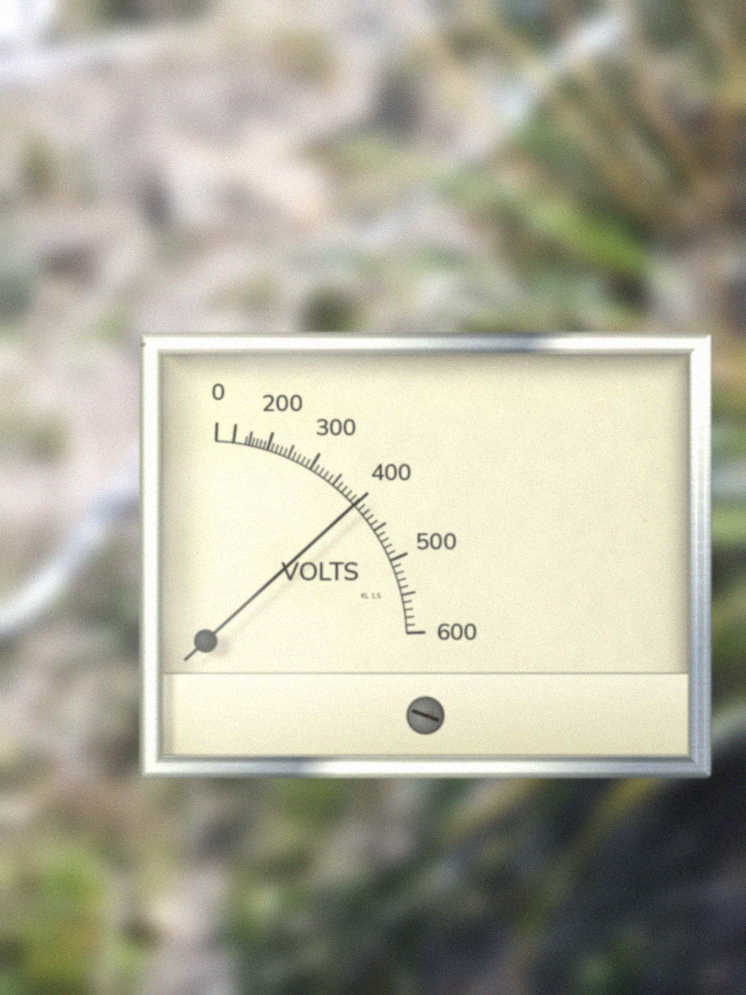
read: 400 V
